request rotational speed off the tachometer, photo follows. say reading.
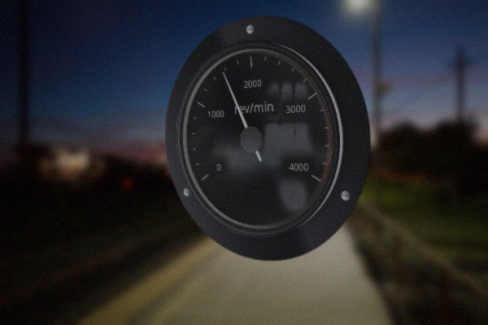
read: 1600 rpm
